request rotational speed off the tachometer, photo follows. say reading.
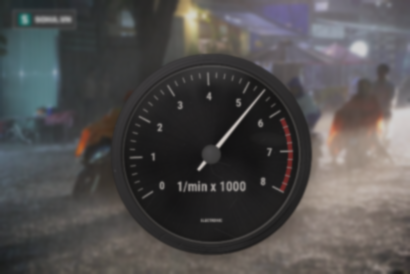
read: 5400 rpm
